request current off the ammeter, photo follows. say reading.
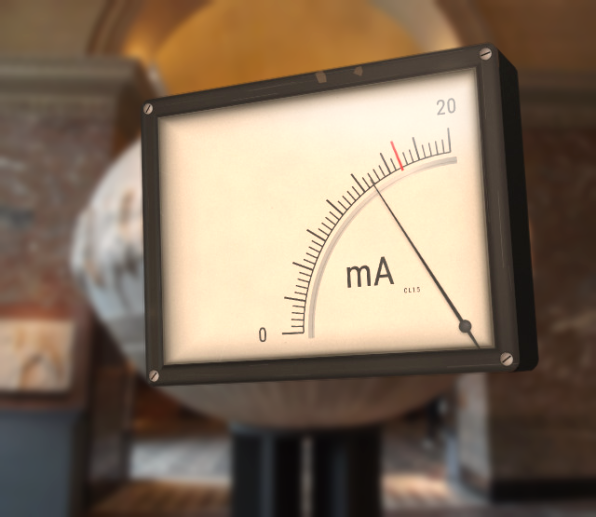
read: 13.5 mA
